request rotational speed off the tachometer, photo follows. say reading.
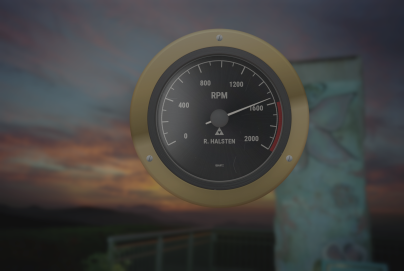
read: 1550 rpm
